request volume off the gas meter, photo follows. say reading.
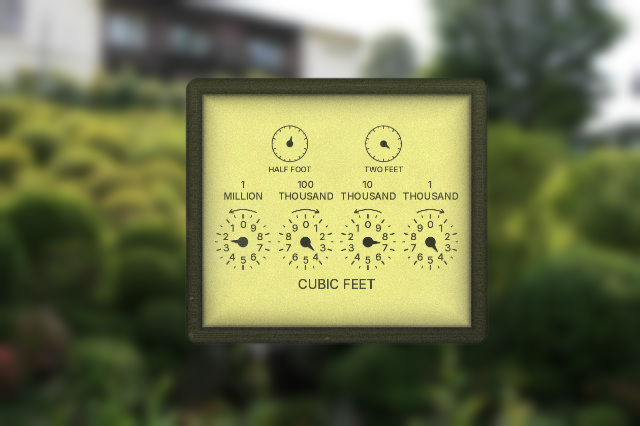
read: 237400 ft³
